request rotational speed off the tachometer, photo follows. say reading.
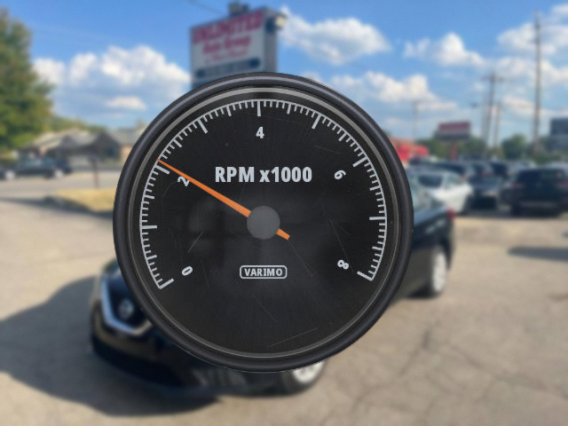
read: 2100 rpm
